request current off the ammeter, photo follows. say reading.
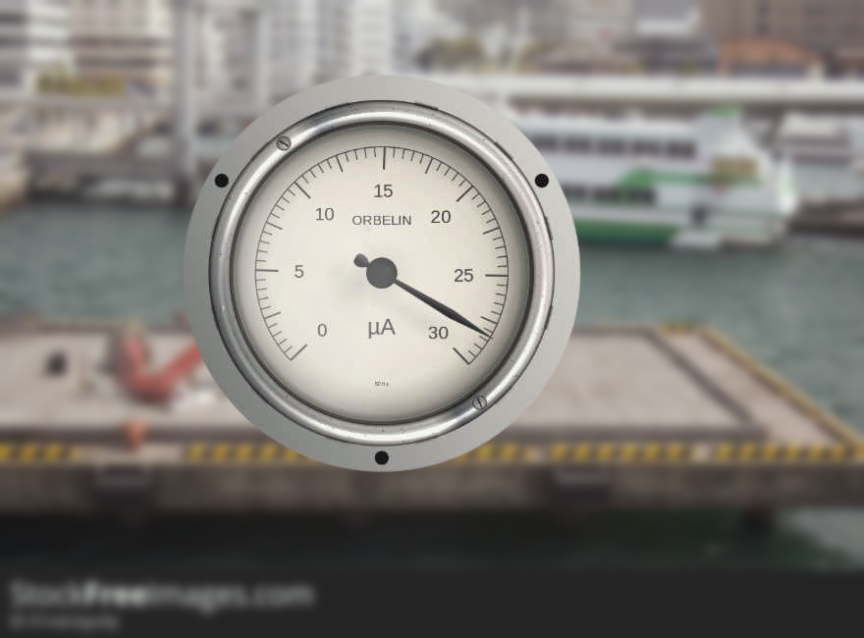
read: 28.25 µA
